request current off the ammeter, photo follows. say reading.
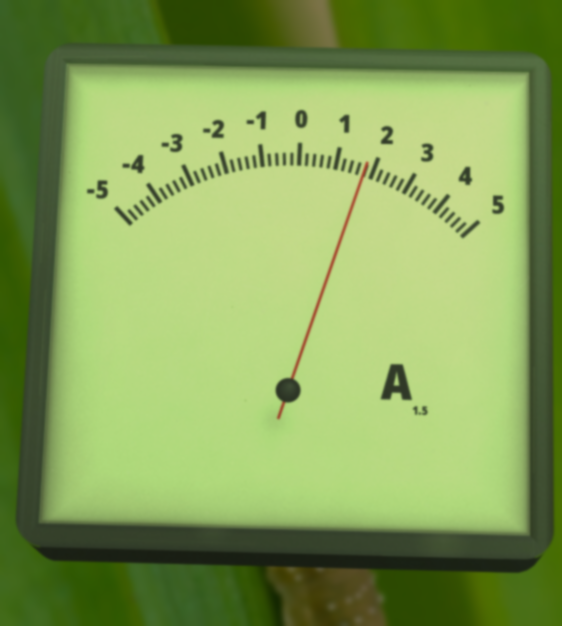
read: 1.8 A
